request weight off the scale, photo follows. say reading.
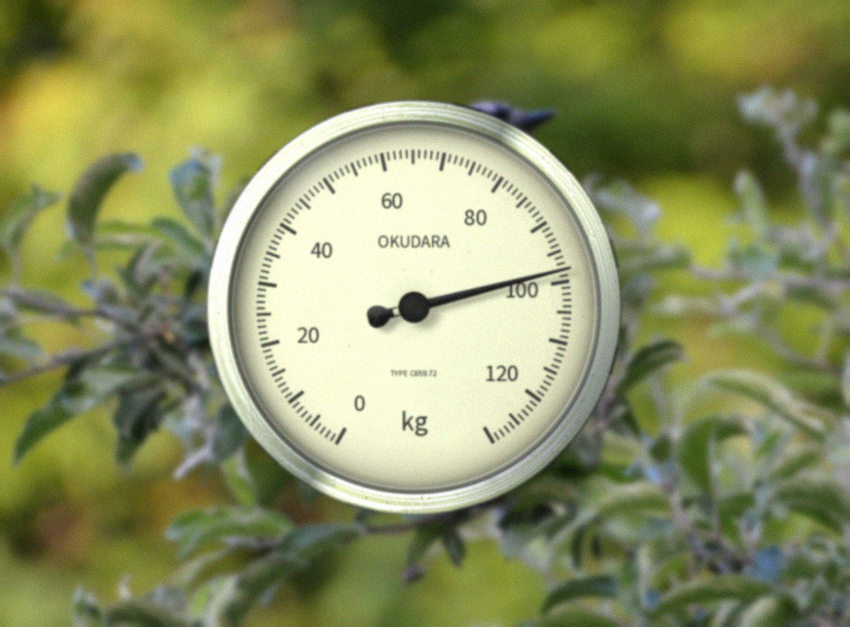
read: 98 kg
